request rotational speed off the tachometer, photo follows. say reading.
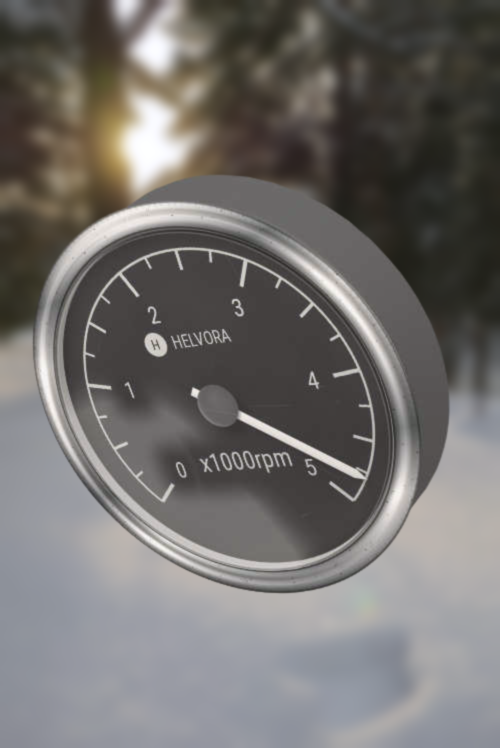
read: 4750 rpm
